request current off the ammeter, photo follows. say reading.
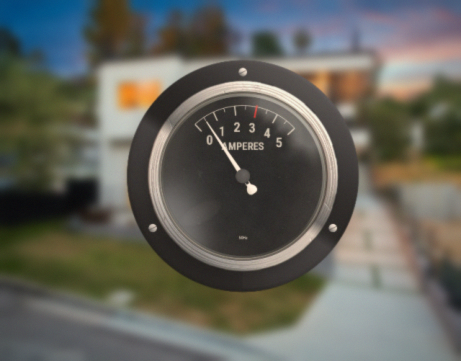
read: 0.5 A
